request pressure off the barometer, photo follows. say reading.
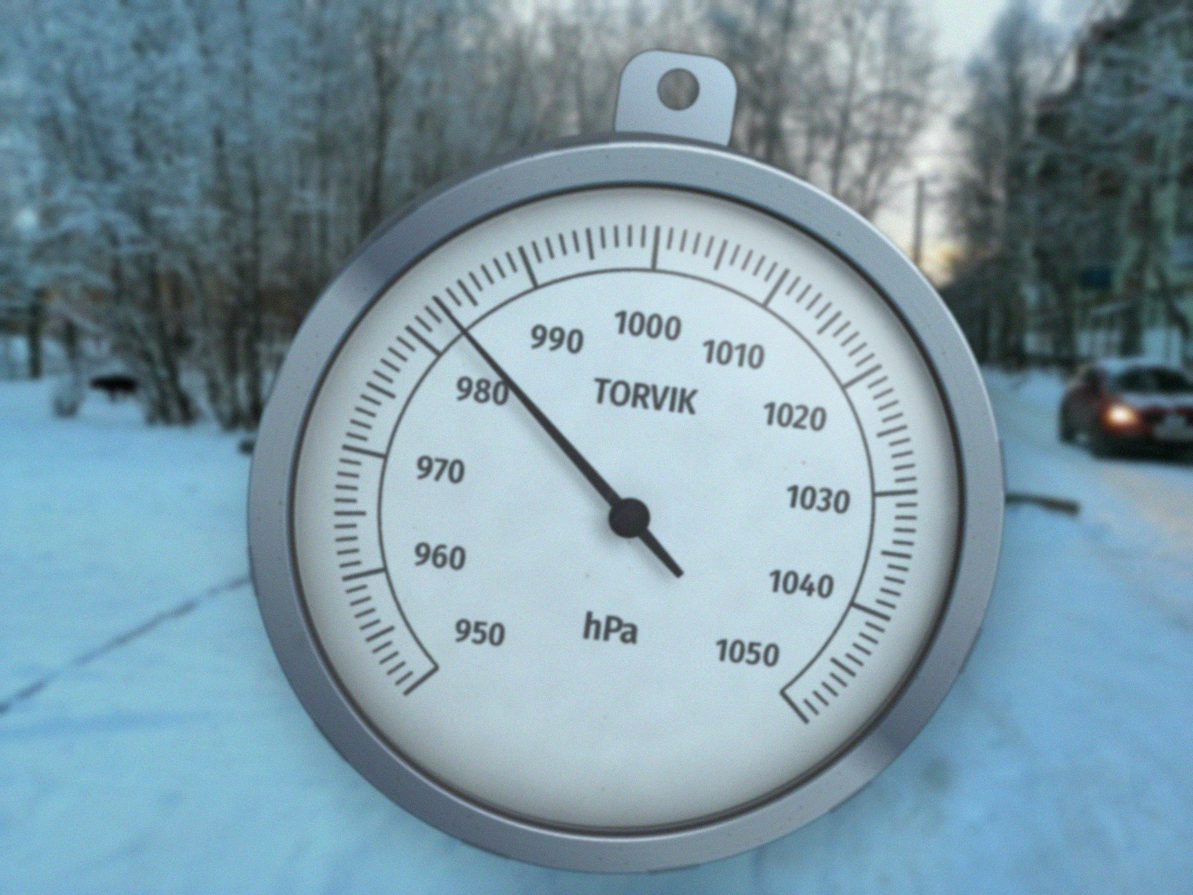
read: 983 hPa
